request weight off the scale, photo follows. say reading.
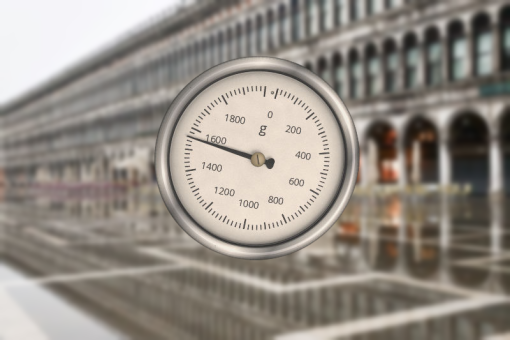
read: 1560 g
